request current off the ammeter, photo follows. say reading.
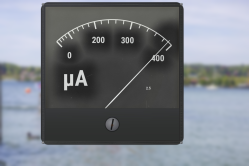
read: 390 µA
